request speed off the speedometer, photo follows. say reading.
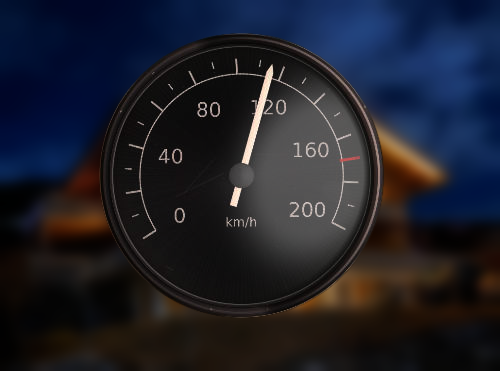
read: 115 km/h
